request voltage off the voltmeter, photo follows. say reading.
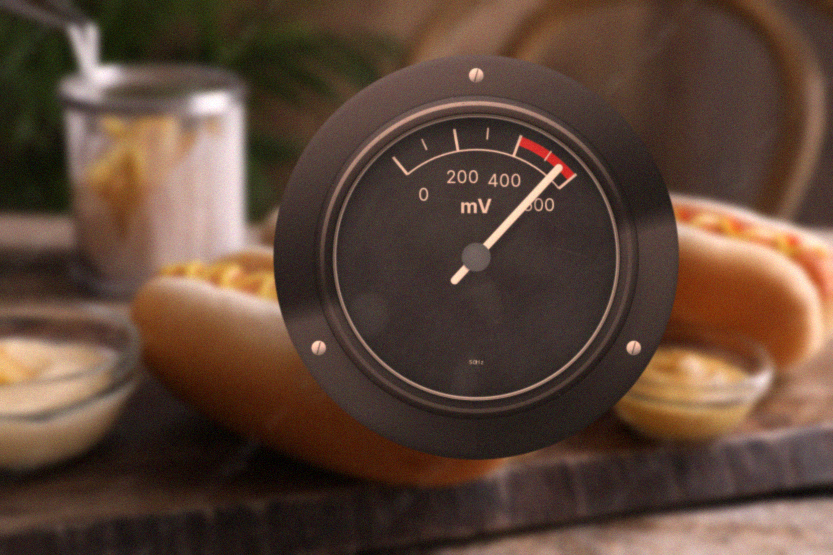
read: 550 mV
